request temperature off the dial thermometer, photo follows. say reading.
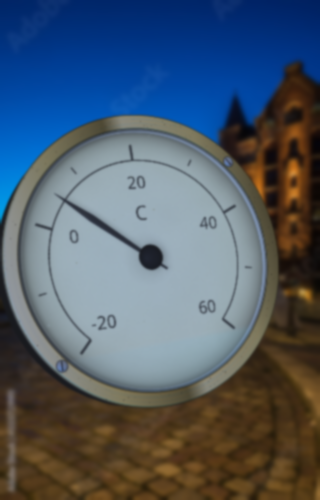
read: 5 °C
